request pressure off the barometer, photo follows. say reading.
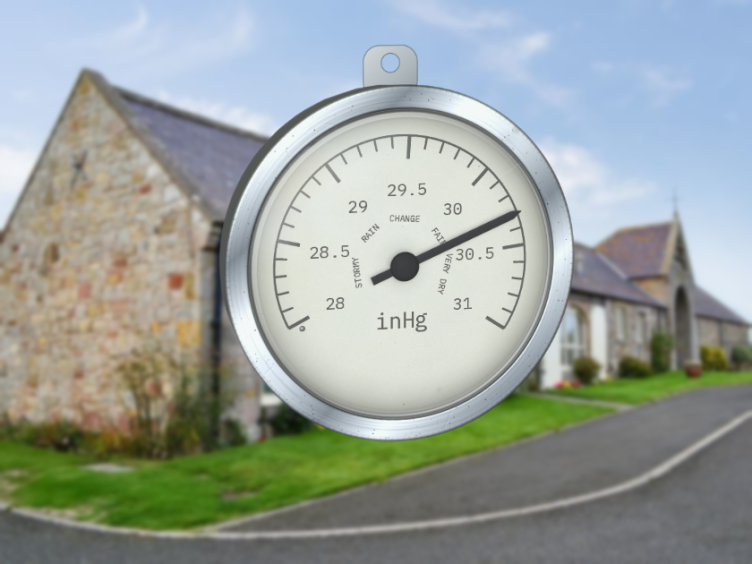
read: 30.3 inHg
